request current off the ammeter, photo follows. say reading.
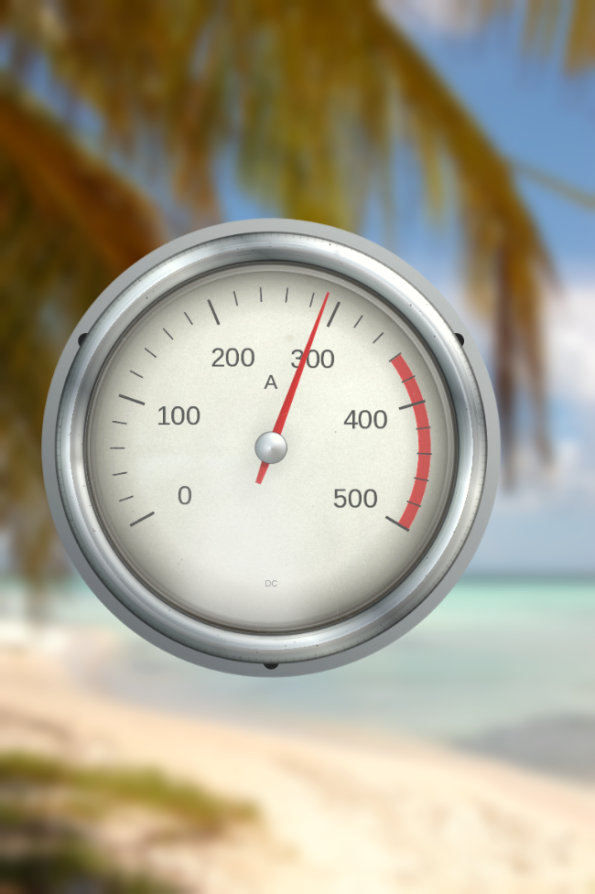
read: 290 A
